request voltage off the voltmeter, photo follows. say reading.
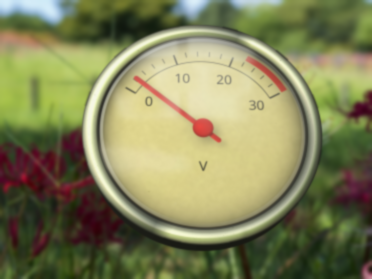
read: 2 V
